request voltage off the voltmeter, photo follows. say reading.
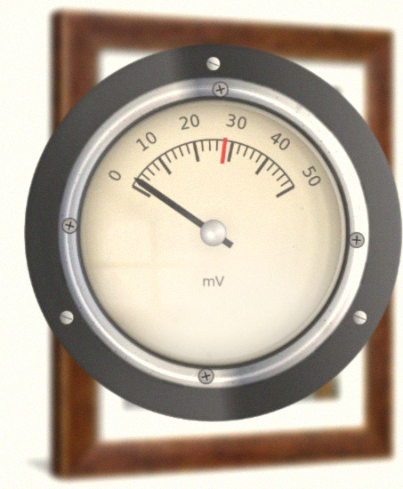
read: 2 mV
